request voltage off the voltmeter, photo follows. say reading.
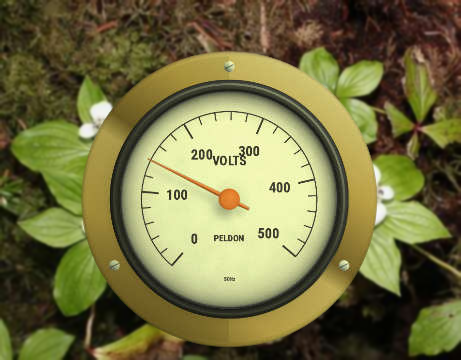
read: 140 V
